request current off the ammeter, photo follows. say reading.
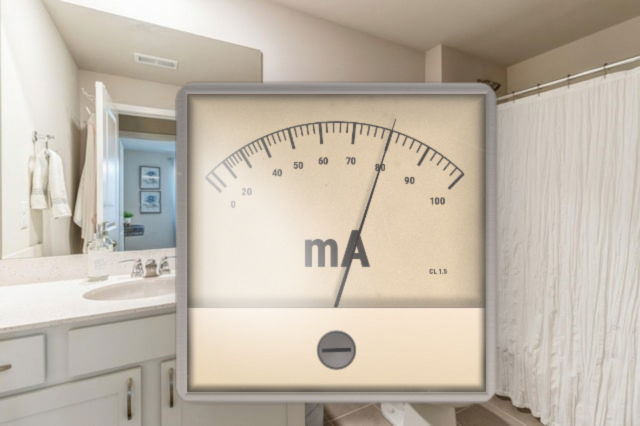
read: 80 mA
